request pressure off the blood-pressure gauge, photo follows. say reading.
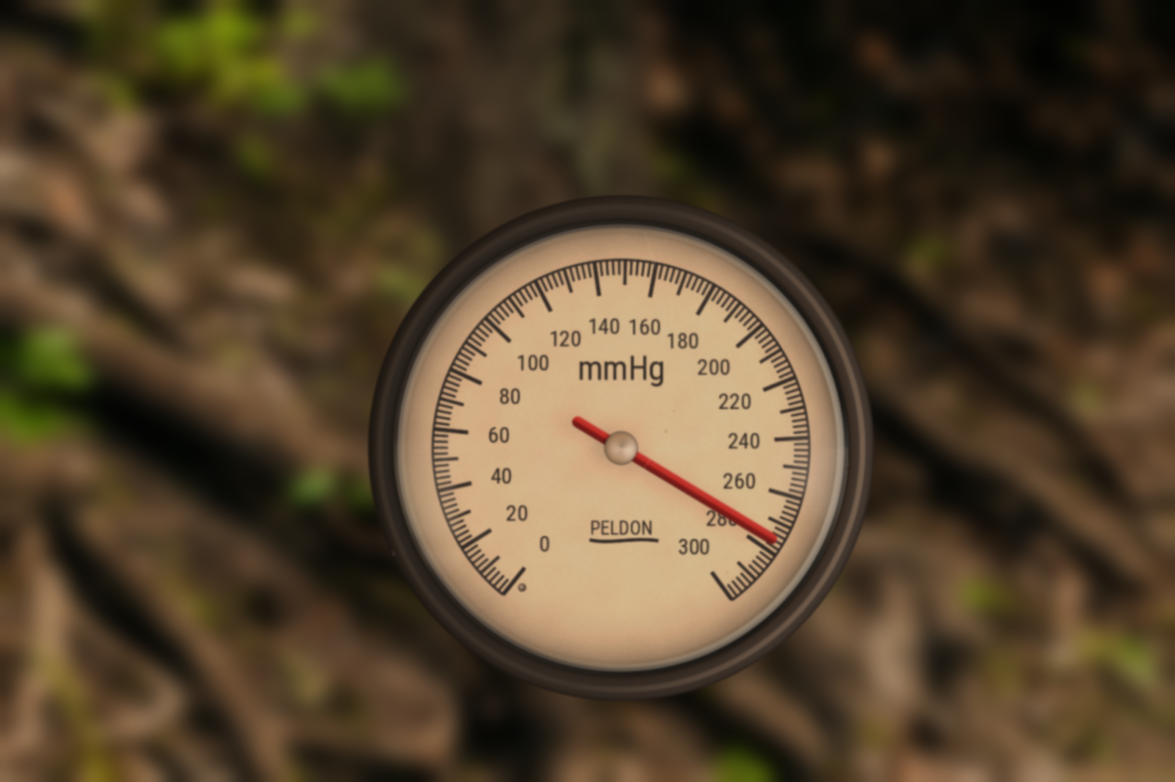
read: 276 mmHg
